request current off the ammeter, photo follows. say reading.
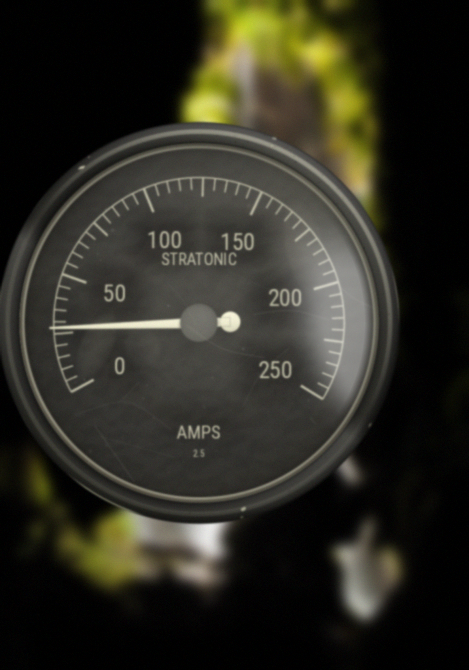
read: 27.5 A
